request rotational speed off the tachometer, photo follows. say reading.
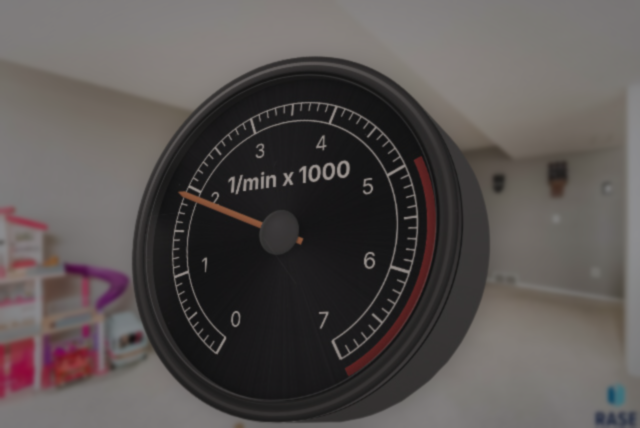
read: 1900 rpm
